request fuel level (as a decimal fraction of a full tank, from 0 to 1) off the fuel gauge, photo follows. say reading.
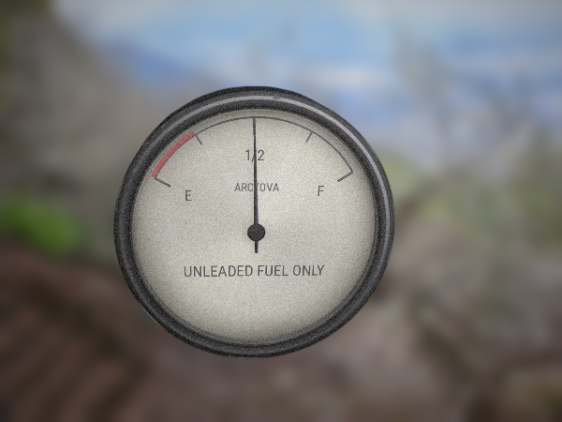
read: 0.5
